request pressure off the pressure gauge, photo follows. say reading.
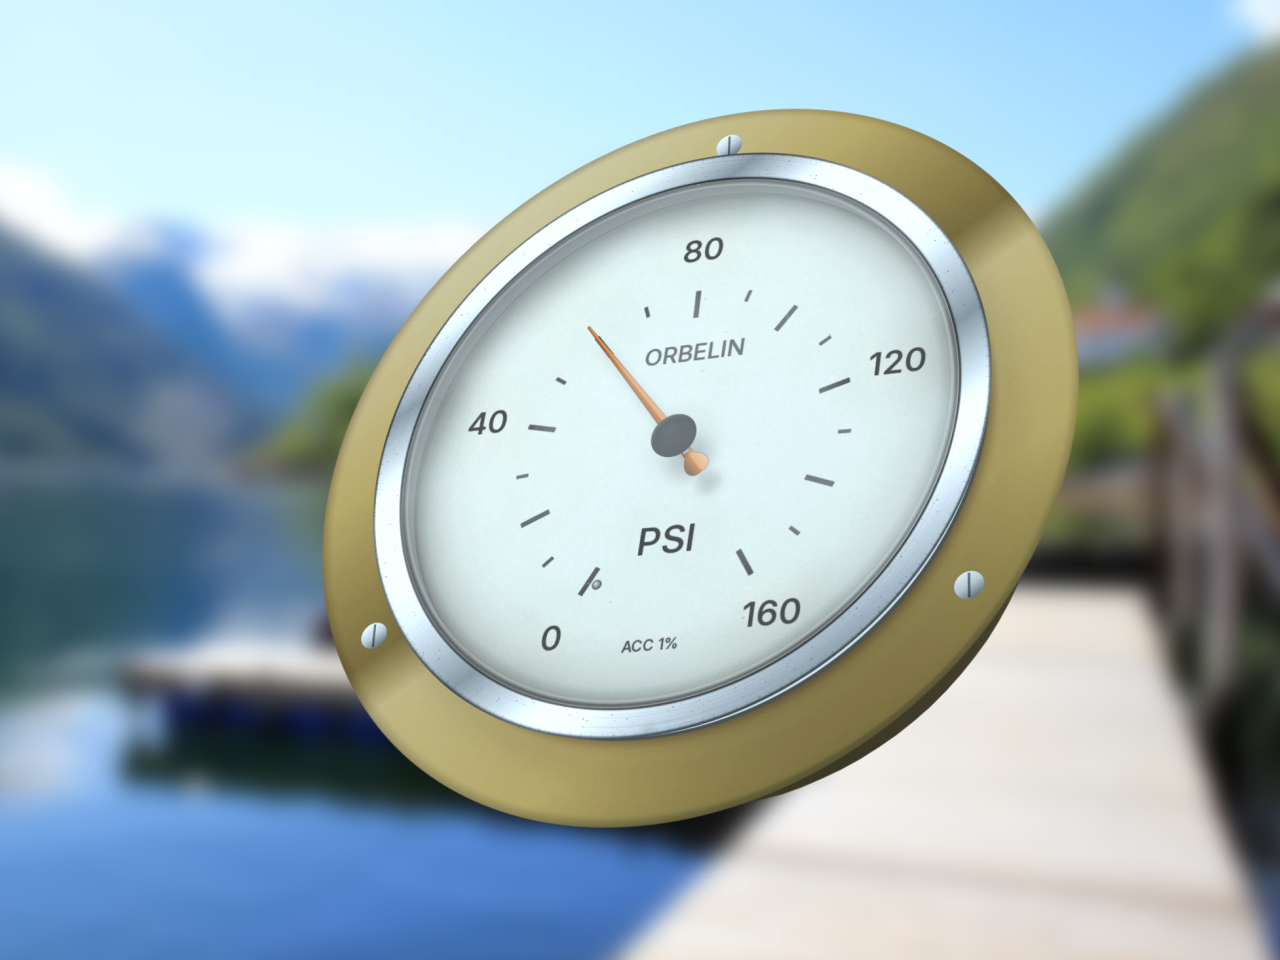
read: 60 psi
